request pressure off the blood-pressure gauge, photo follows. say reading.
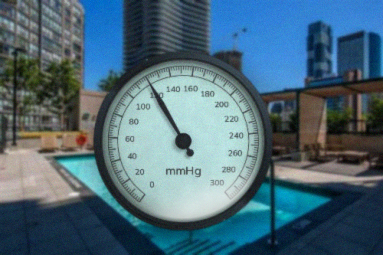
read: 120 mmHg
